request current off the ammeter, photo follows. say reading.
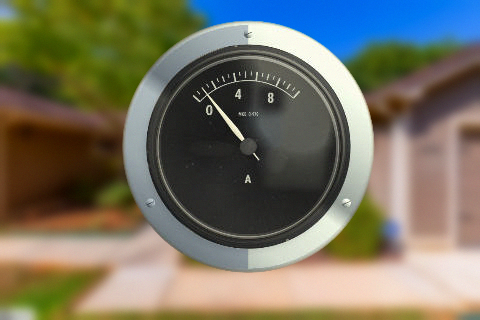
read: 1 A
